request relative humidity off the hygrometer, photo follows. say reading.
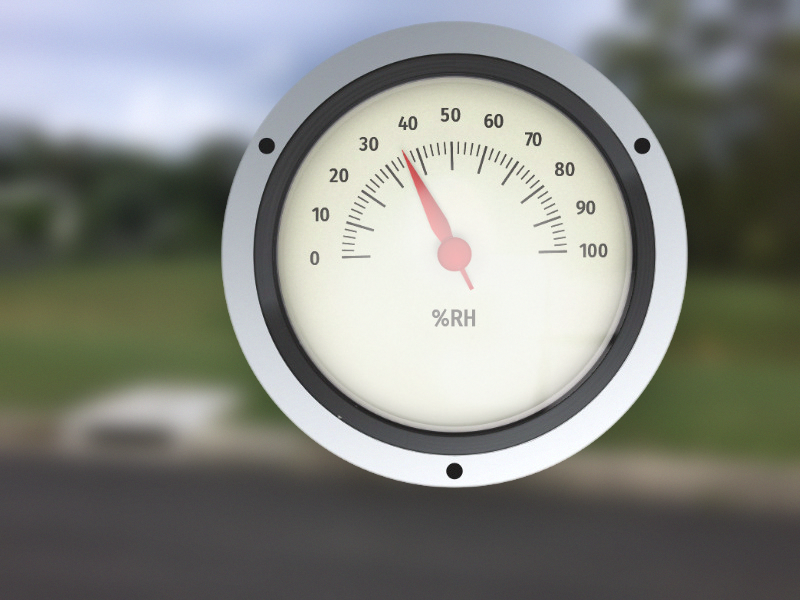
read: 36 %
